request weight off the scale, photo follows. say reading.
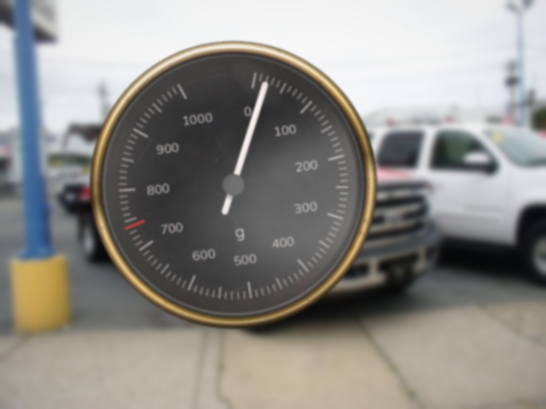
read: 20 g
